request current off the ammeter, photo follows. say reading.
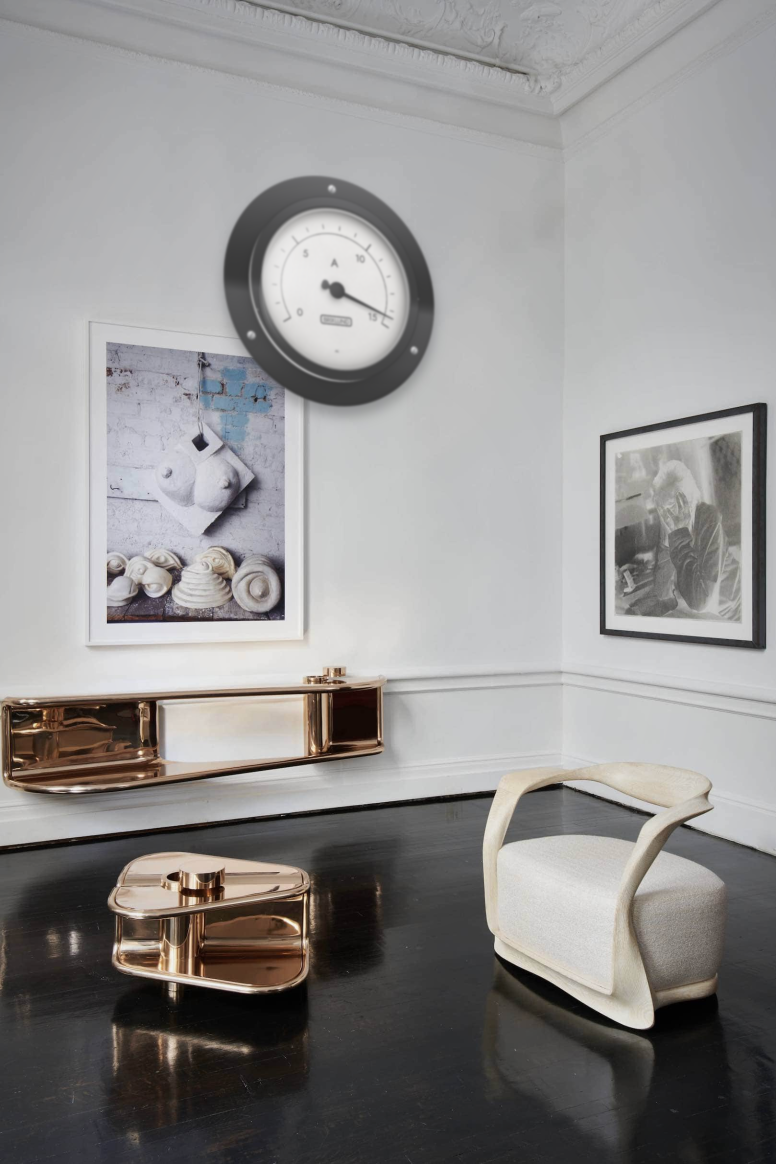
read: 14.5 A
